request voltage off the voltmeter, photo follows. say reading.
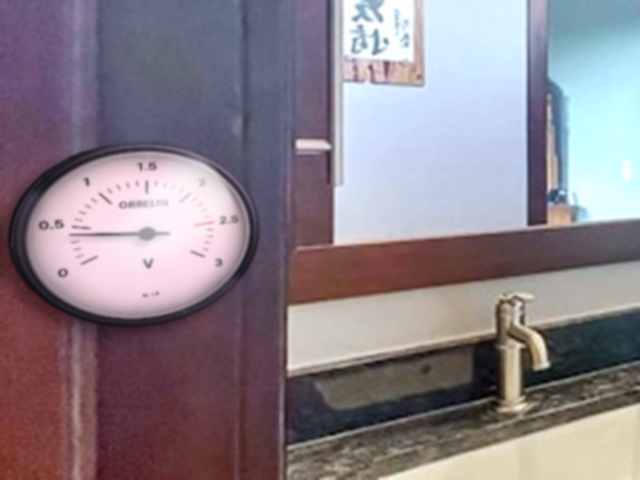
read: 0.4 V
